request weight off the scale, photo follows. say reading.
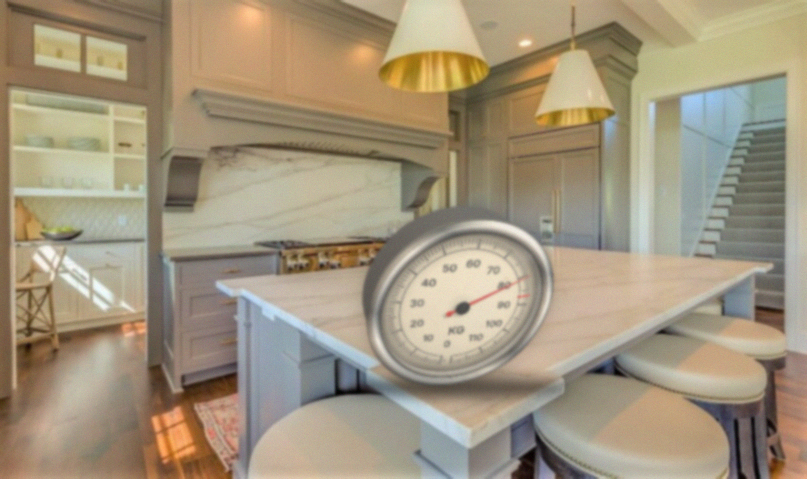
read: 80 kg
